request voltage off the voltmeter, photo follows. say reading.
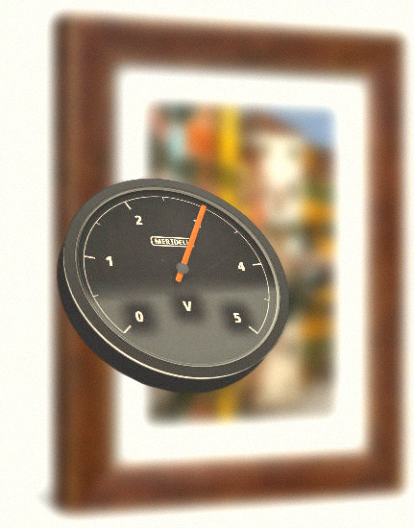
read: 3 V
